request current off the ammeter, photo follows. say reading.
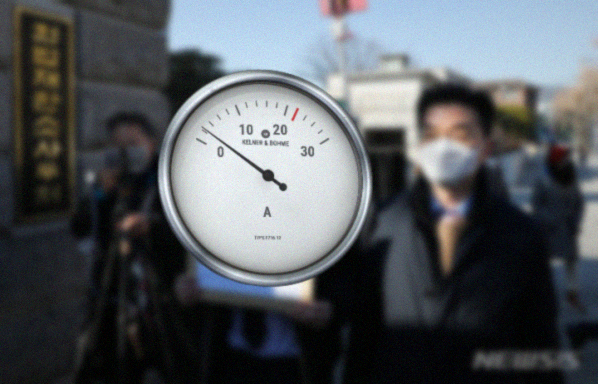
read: 2 A
